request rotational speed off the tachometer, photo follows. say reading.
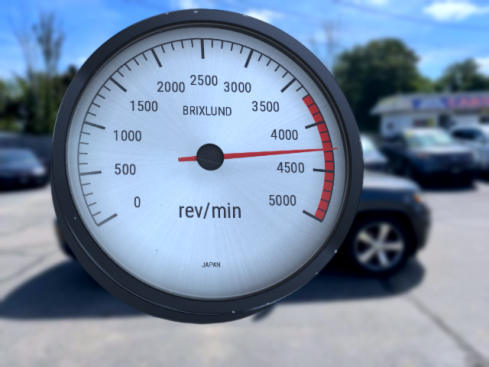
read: 4300 rpm
